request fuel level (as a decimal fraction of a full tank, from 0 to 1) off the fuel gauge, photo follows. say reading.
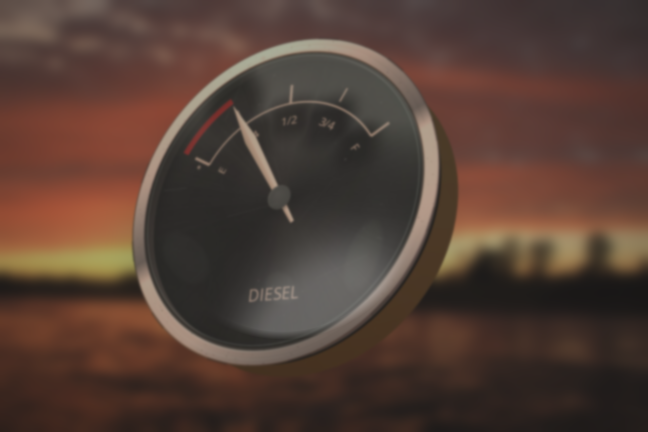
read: 0.25
